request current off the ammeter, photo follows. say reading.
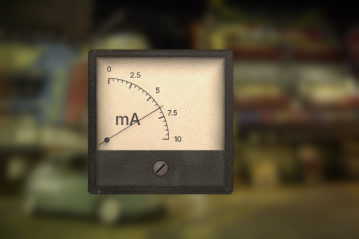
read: 6.5 mA
